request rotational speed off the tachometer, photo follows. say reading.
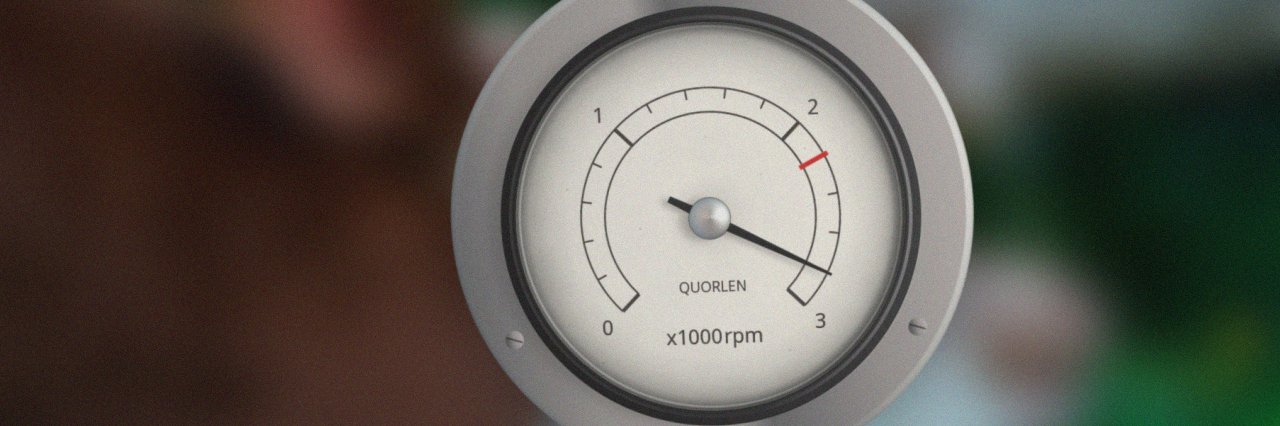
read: 2800 rpm
